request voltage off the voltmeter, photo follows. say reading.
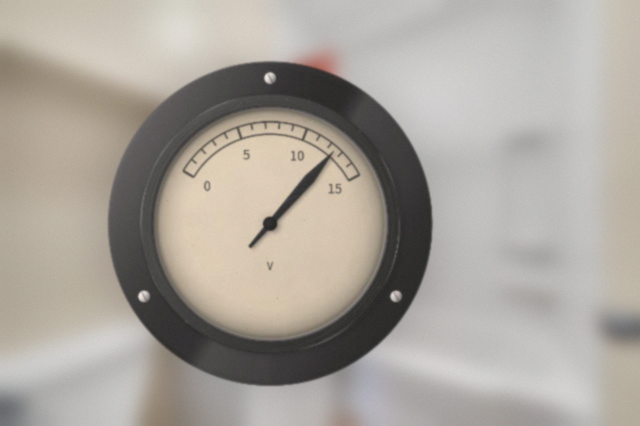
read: 12.5 V
